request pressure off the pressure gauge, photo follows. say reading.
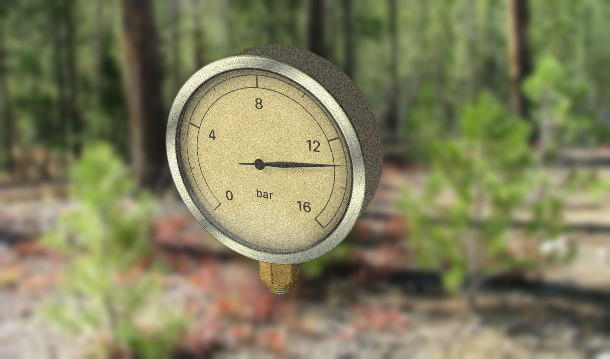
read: 13 bar
